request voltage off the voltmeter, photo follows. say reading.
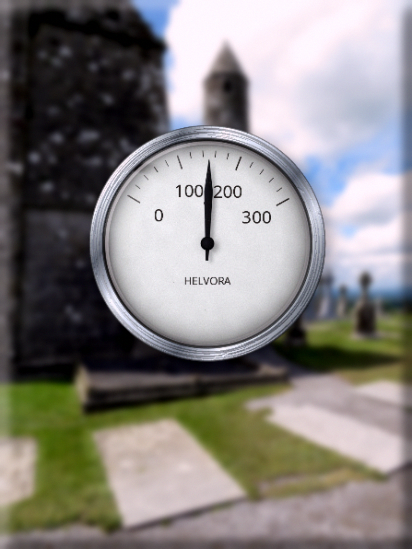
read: 150 V
